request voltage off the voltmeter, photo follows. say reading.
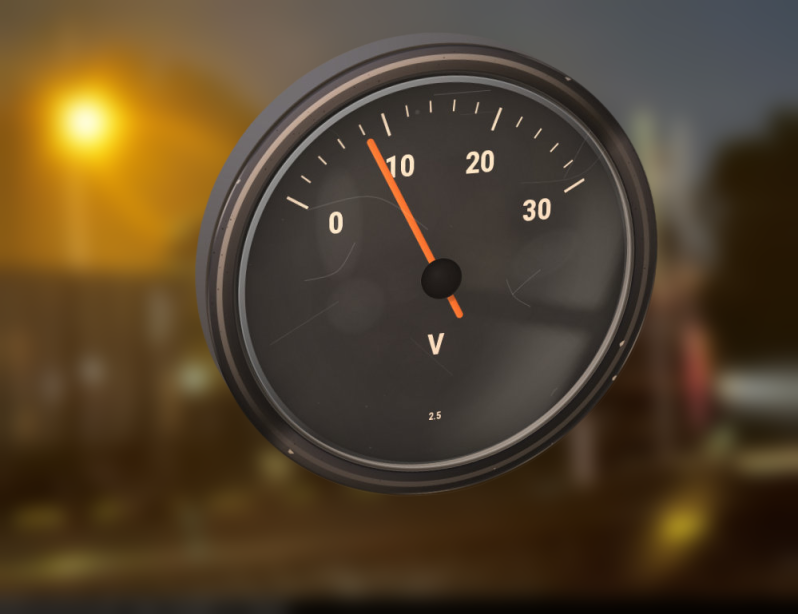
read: 8 V
